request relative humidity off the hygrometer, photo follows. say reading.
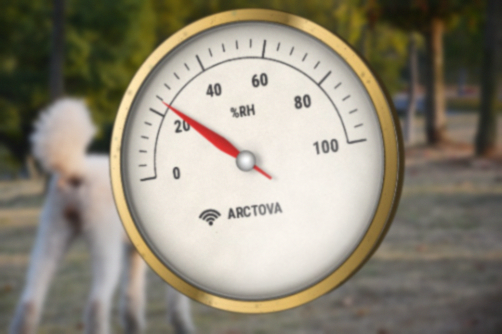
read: 24 %
